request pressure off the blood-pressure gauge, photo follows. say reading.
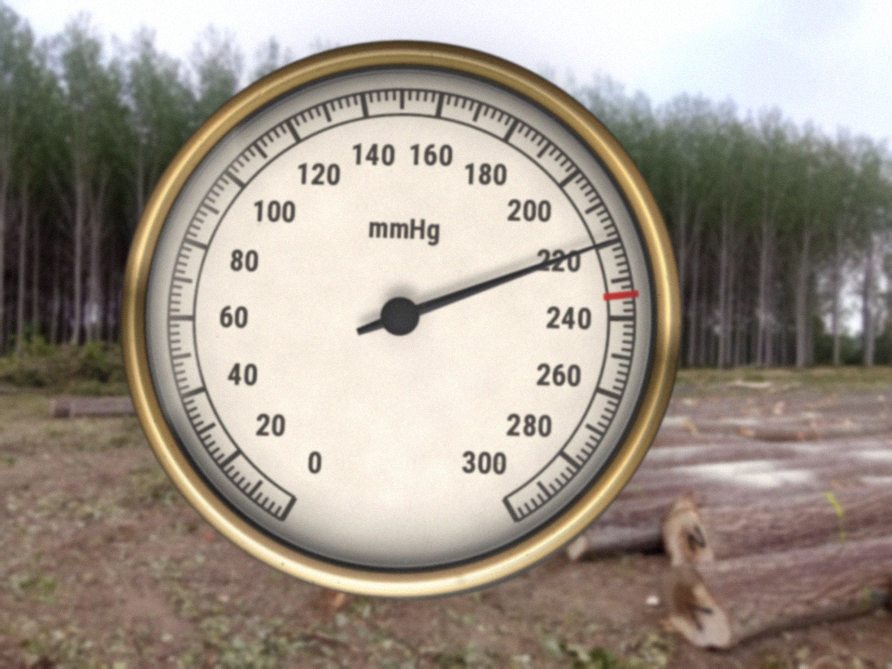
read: 220 mmHg
